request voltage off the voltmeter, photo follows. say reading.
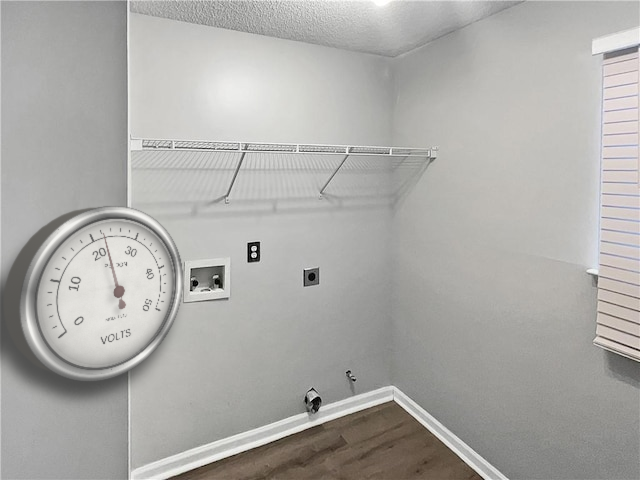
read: 22 V
